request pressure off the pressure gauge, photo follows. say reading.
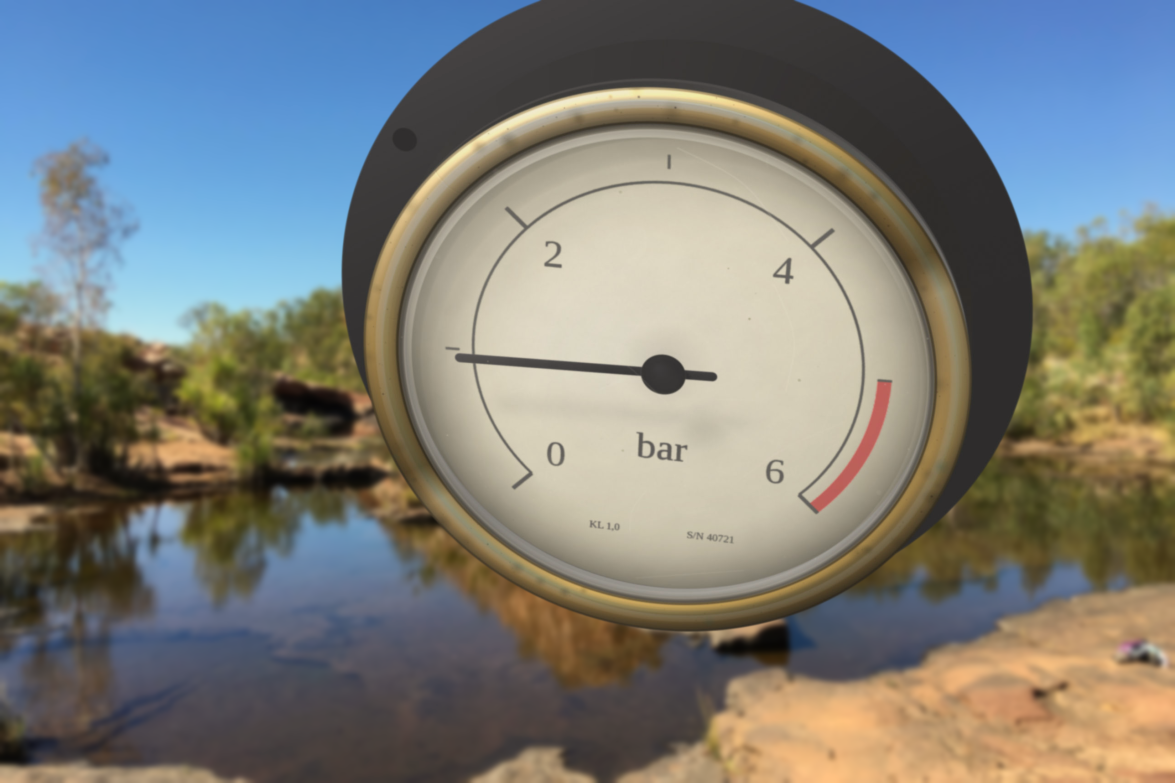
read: 1 bar
